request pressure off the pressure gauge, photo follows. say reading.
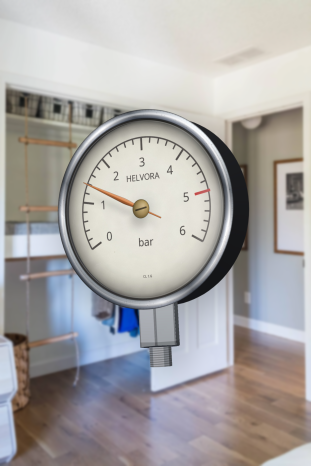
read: 1.4 bar
